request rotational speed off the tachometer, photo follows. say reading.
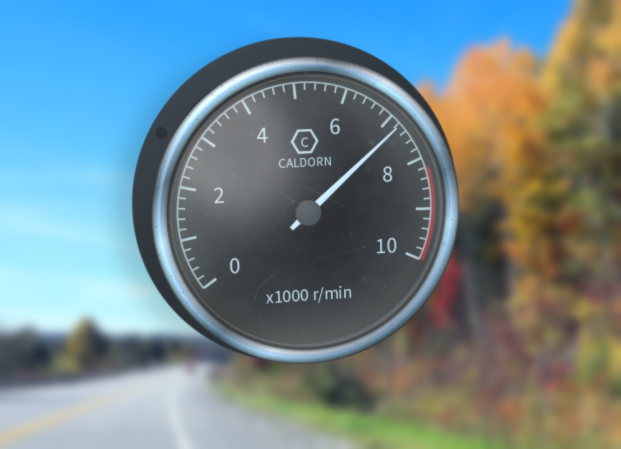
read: 7200 rpm
